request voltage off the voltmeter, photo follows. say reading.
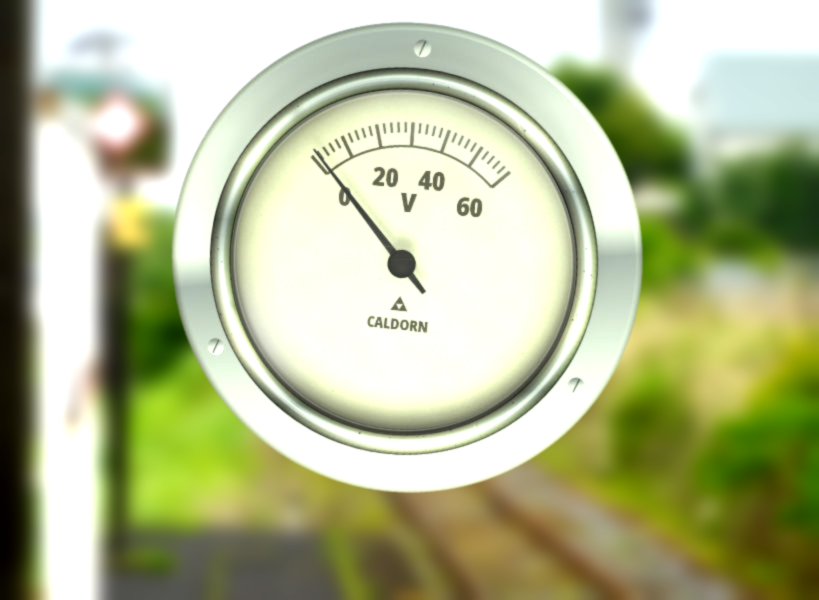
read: 2 V
